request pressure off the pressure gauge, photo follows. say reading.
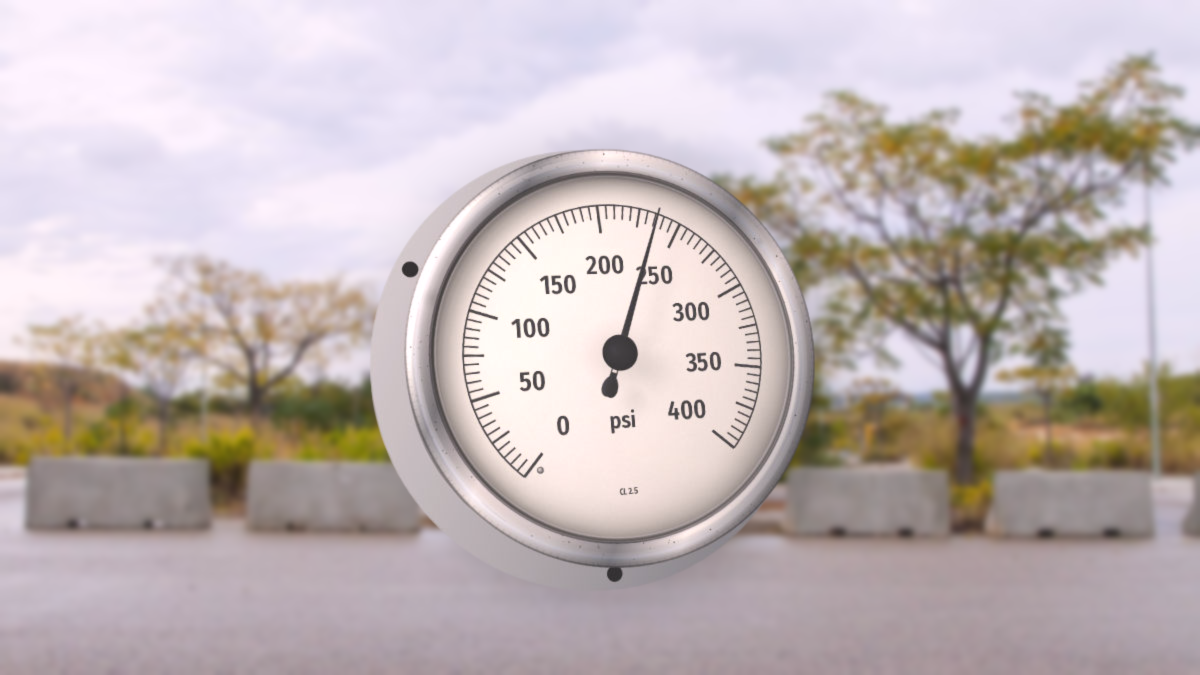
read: 235 psi
